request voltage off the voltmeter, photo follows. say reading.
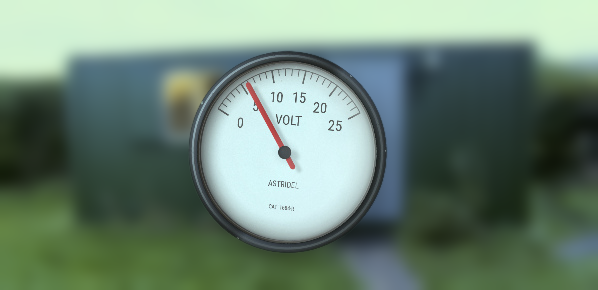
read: 6 V
